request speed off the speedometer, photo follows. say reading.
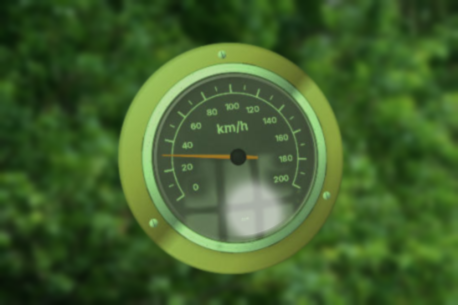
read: 30 km/h
